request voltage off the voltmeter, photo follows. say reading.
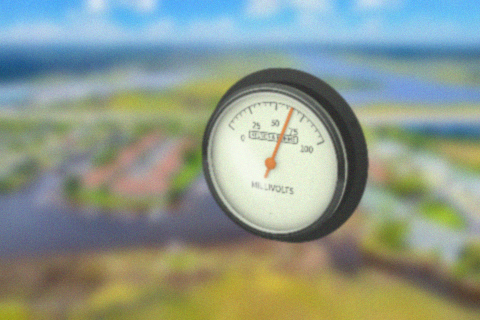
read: 65 mV
